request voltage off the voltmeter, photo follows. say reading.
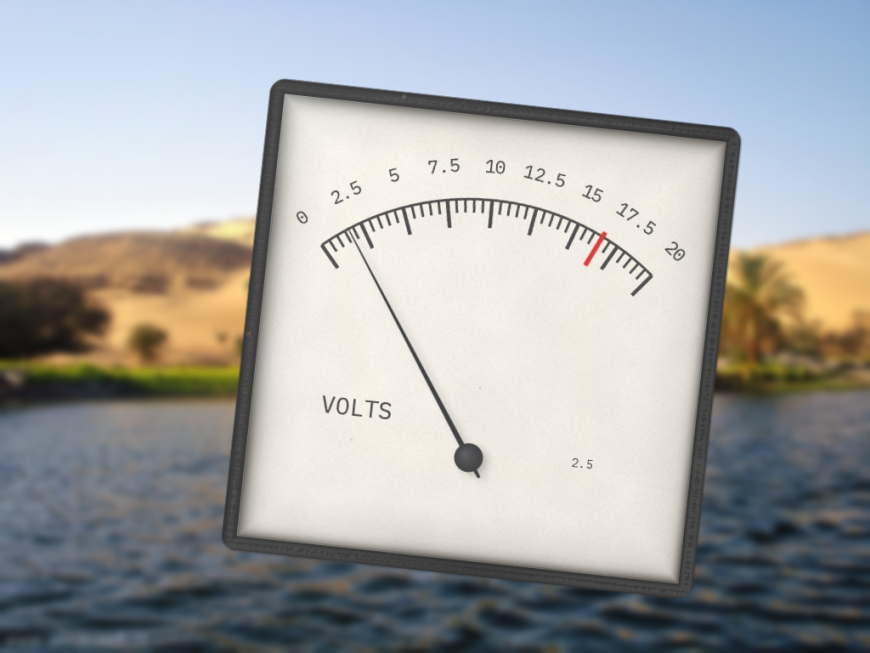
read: 1.75 V
